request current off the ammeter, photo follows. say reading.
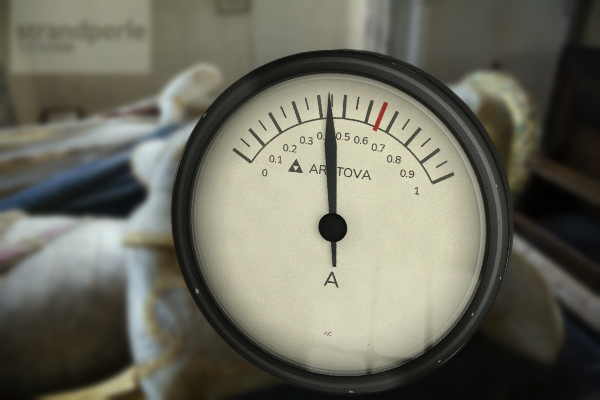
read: 0.45 A
